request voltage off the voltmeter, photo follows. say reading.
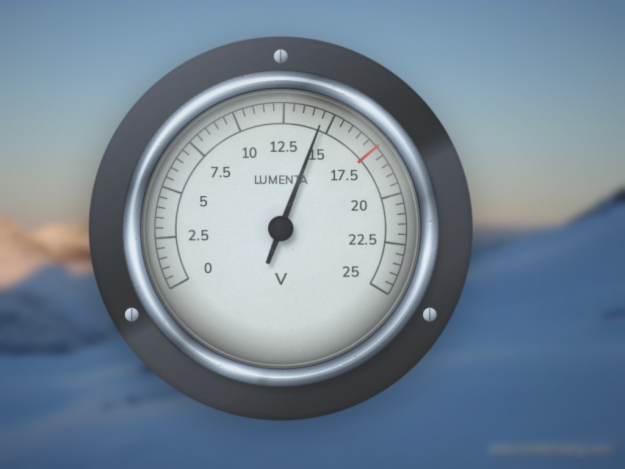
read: 14.5 V
